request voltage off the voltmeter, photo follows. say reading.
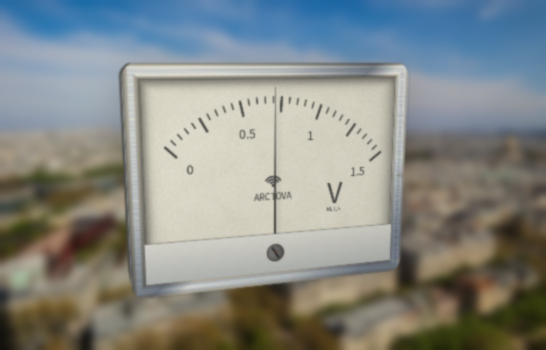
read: 0.7 V
